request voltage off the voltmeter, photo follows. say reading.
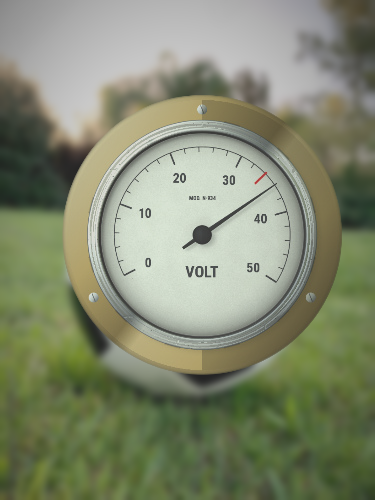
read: 36 V
